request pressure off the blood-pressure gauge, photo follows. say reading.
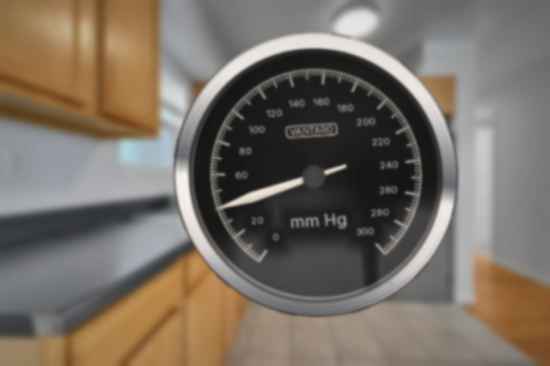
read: 40 mmHg
